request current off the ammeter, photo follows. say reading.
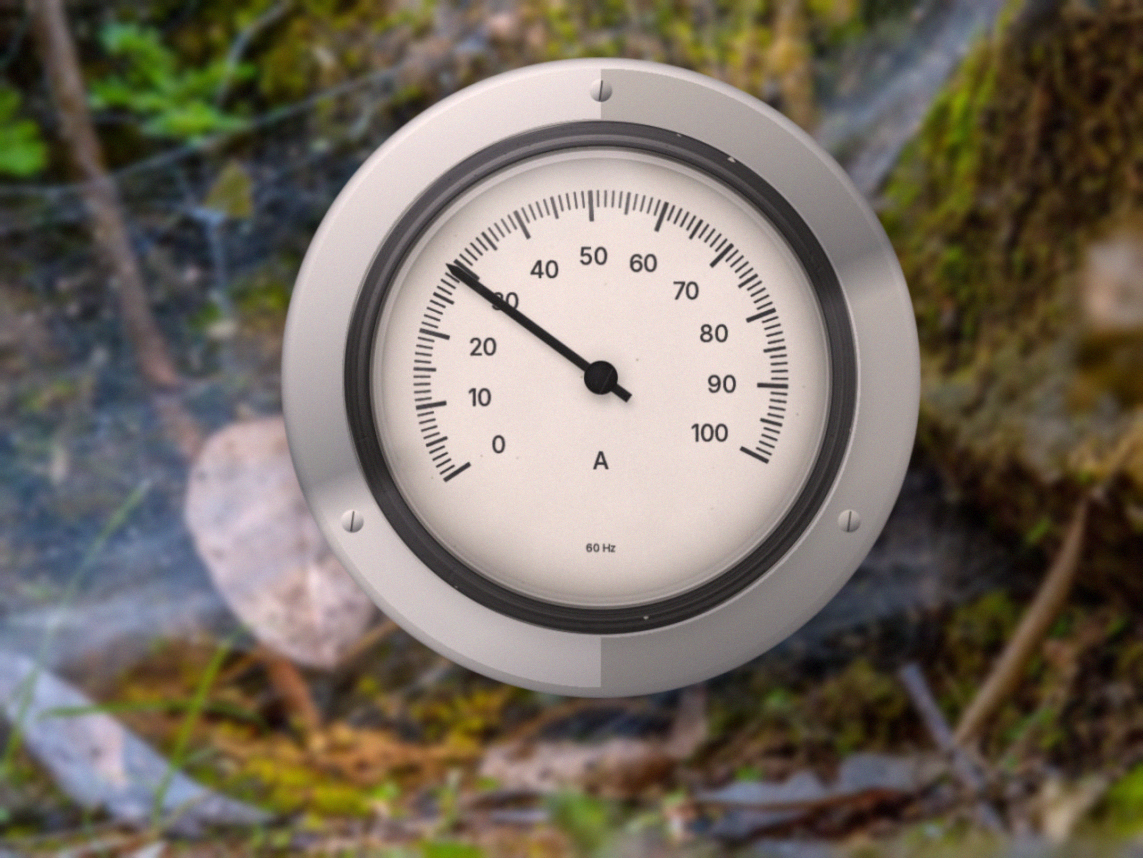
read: 29 A
